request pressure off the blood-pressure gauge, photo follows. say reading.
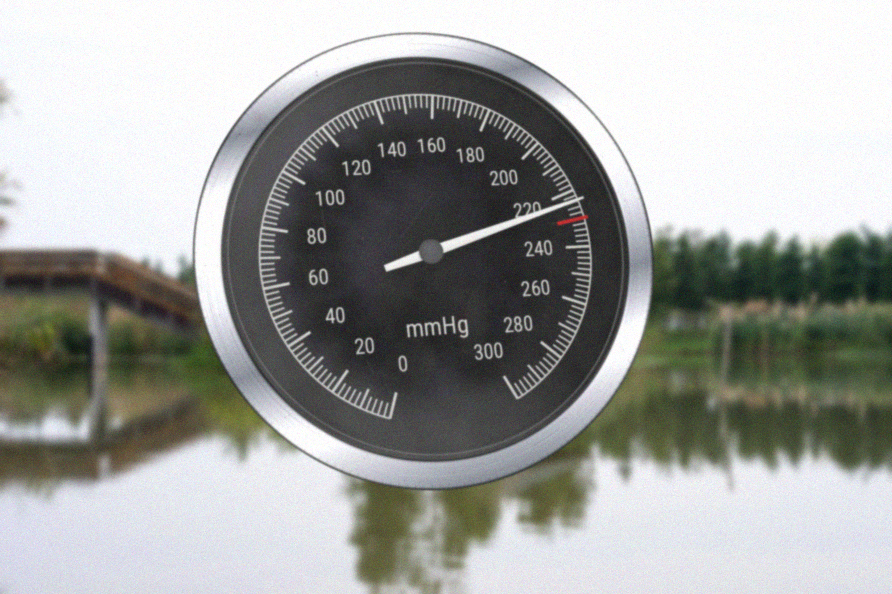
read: 224 mmHg
